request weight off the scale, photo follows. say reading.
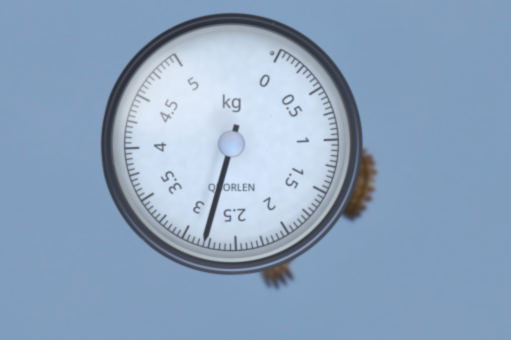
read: 2.8 kg
